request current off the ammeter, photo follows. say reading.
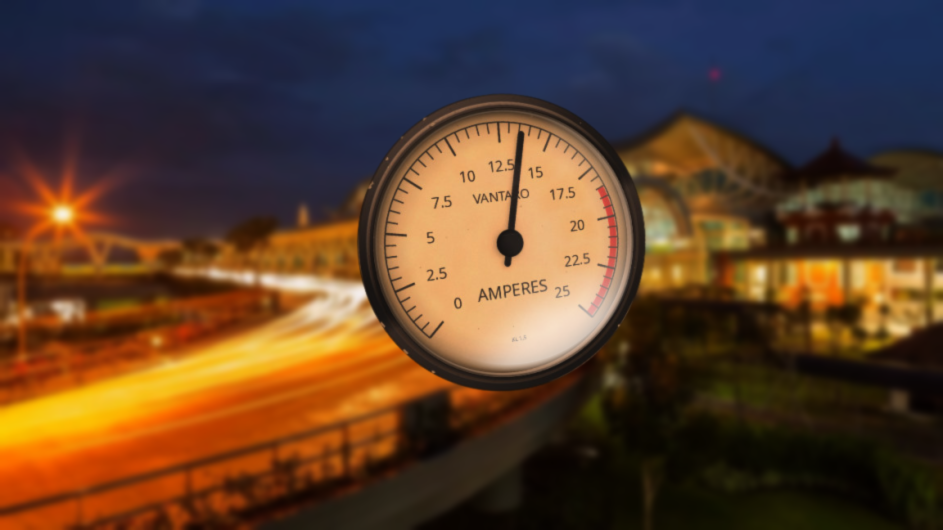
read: 13.5 A
